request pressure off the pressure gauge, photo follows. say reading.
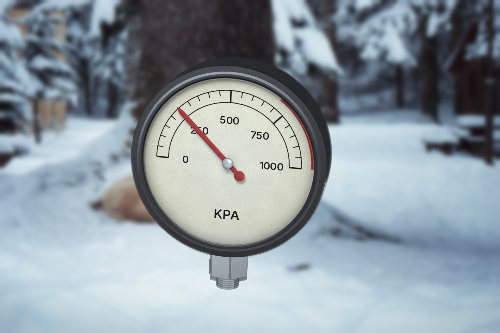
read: 250 kPa
